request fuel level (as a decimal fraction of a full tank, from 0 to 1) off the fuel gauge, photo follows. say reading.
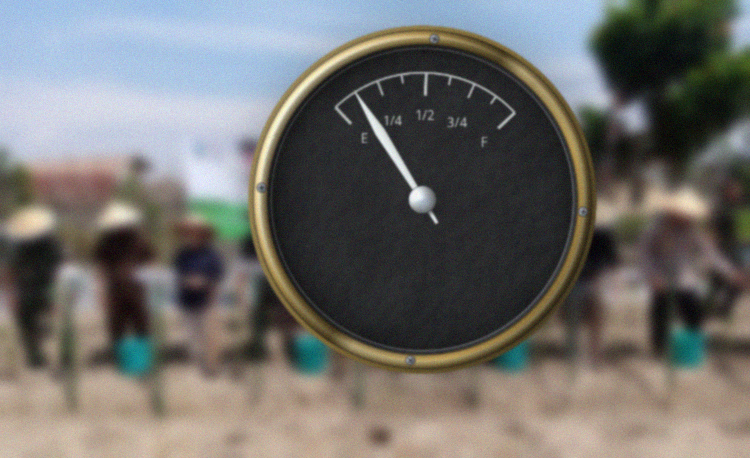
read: 0.125
